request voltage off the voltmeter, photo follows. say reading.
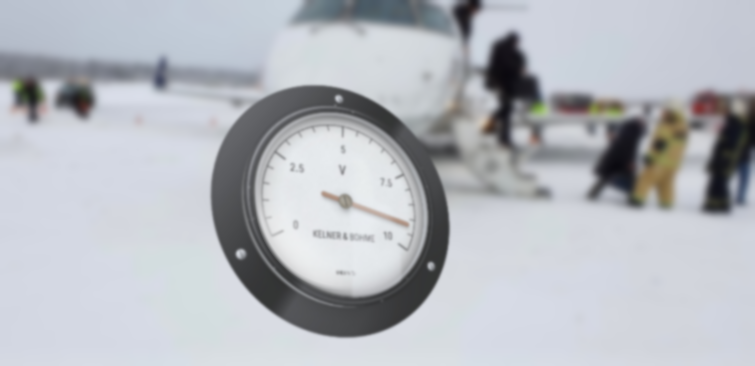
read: 9.25 V
